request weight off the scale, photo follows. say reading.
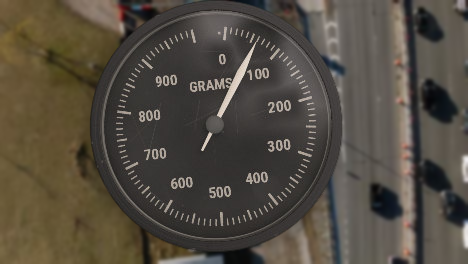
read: 60 g
